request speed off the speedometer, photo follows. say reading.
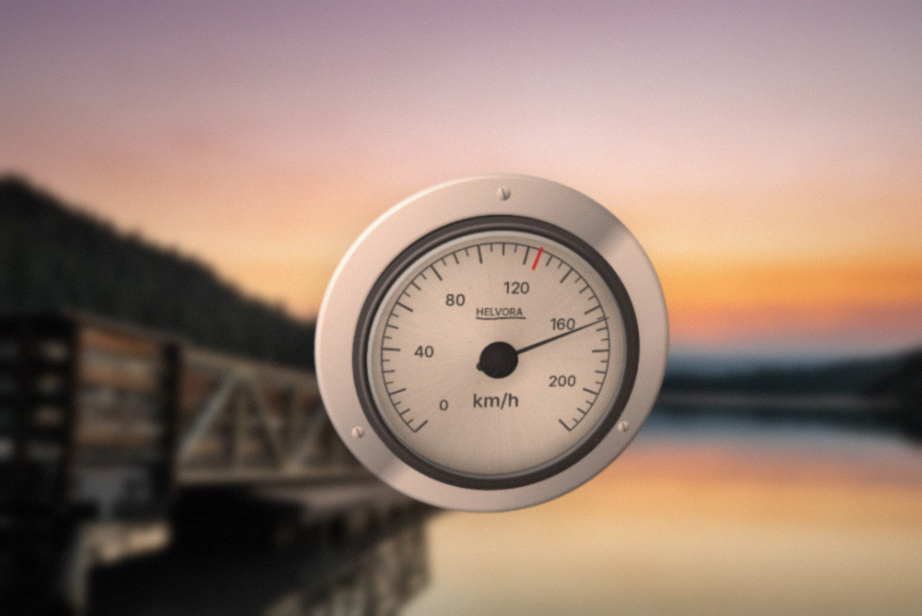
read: 165 km/h
